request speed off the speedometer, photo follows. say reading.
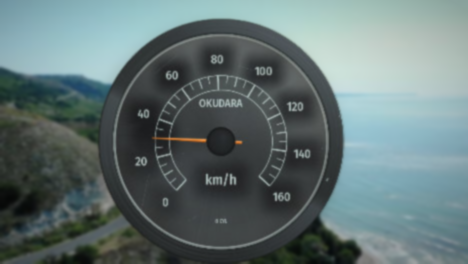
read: 30 km/h
